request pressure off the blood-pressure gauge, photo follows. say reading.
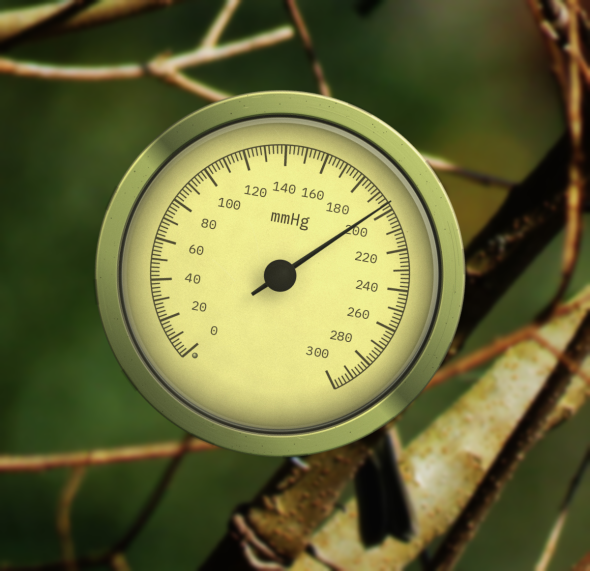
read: 196 mmHg
